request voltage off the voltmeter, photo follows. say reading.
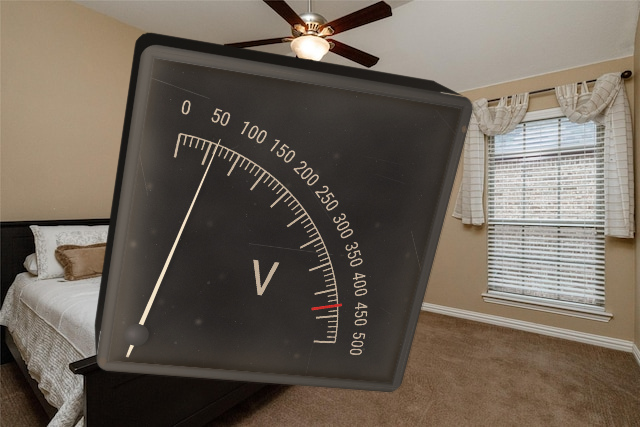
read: 60 V
